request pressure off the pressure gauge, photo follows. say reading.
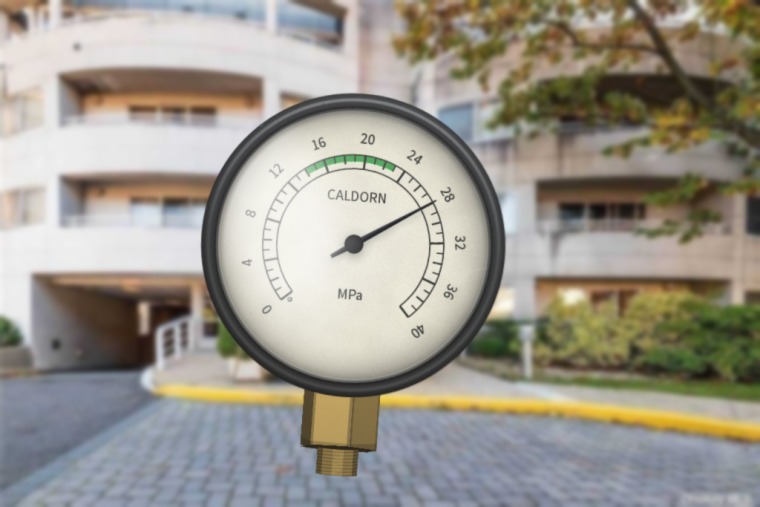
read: 28 MPa
